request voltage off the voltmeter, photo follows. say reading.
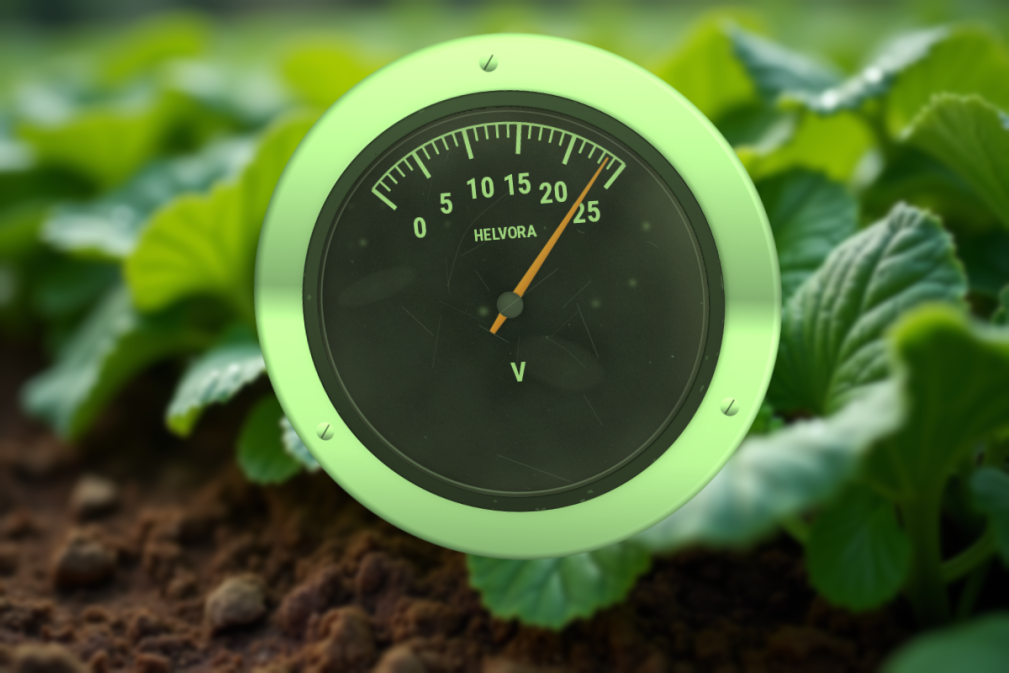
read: 23.5 V
